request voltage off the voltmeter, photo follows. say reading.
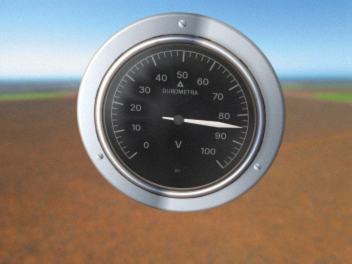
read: 84 V
